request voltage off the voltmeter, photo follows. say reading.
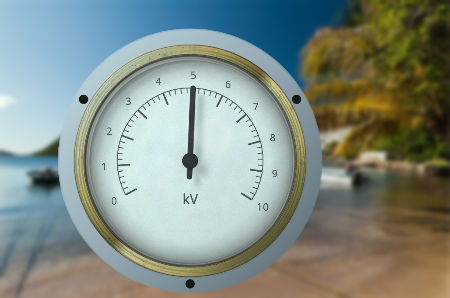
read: 5 kV
